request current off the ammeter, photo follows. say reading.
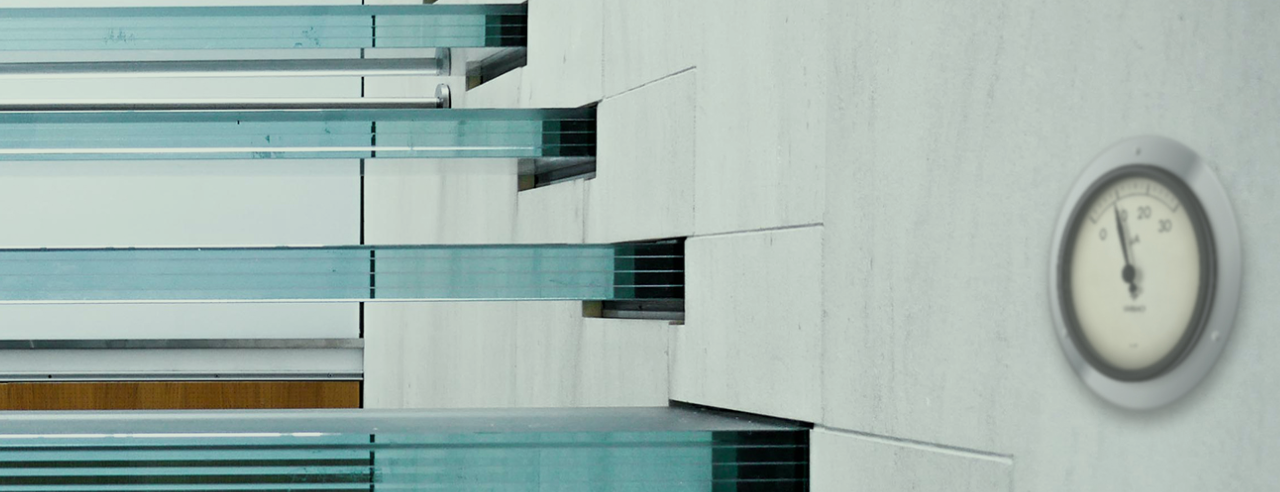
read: 10 µA
